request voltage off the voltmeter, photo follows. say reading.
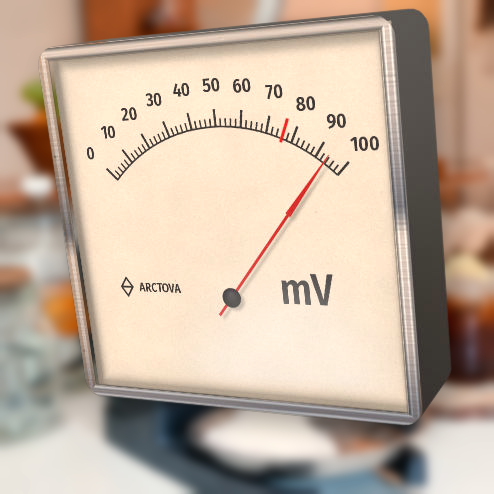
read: 94 mV
